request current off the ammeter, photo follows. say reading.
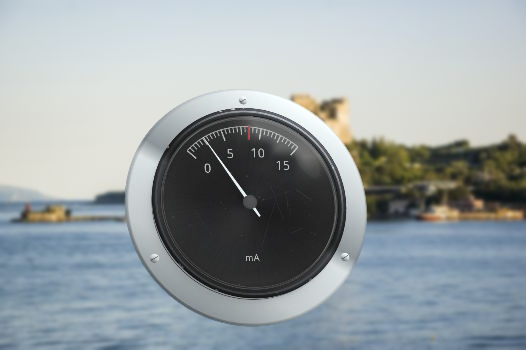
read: 2.5 mA
